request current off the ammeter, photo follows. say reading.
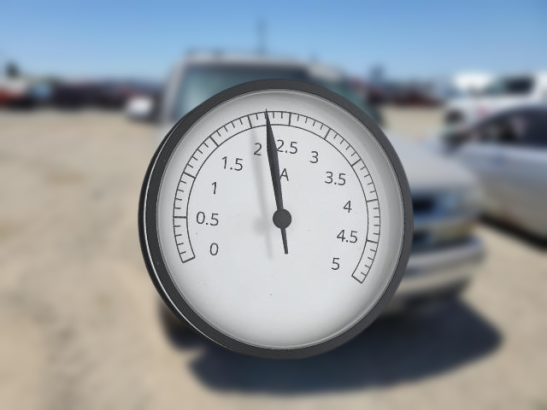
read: 2.2 A
